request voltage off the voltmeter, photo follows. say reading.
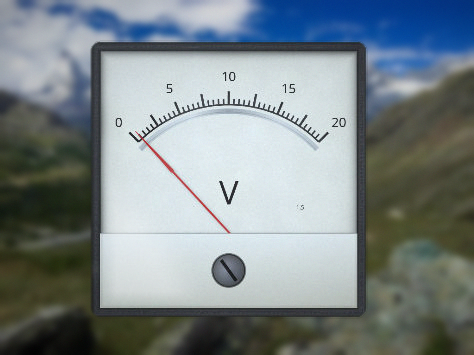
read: 0.5 V
